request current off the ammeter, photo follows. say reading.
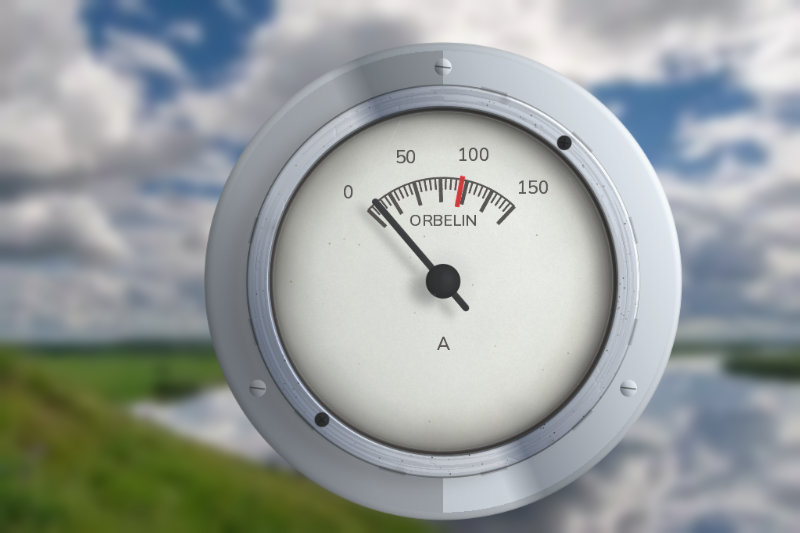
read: 10 A
